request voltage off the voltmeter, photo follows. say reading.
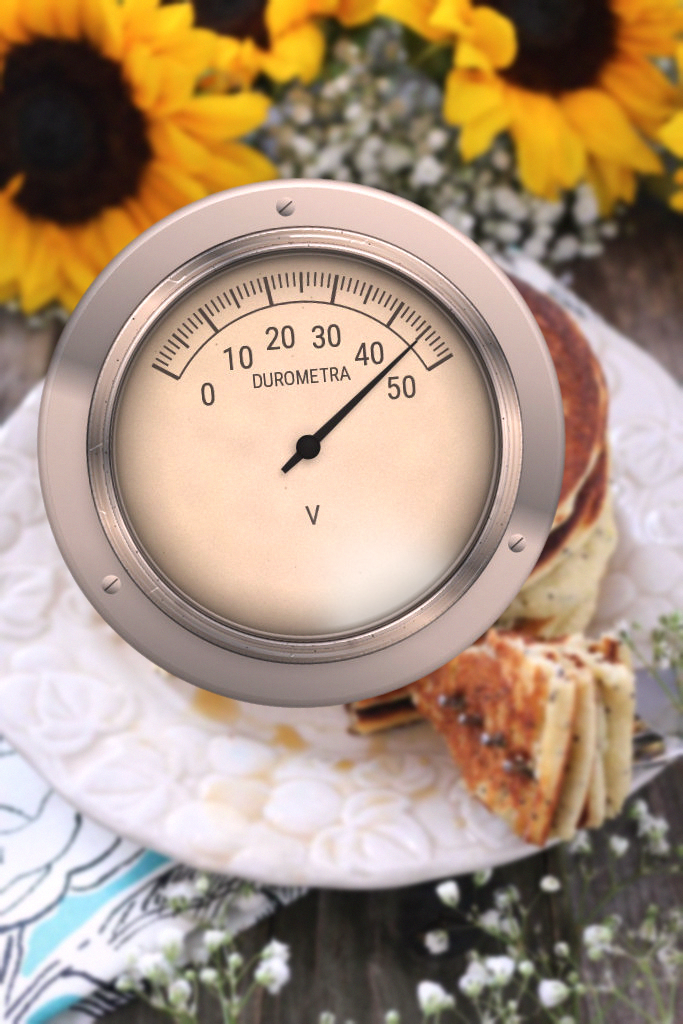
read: 45 V
